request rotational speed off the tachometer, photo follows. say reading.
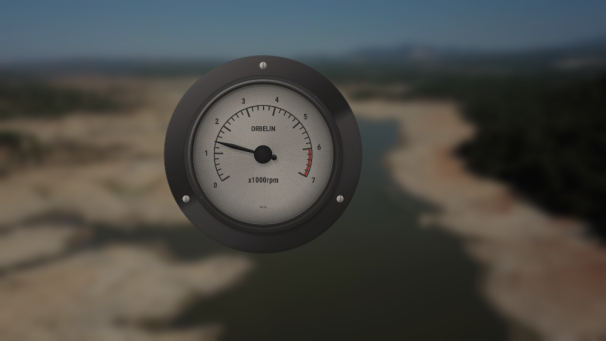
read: 1400 rpm
